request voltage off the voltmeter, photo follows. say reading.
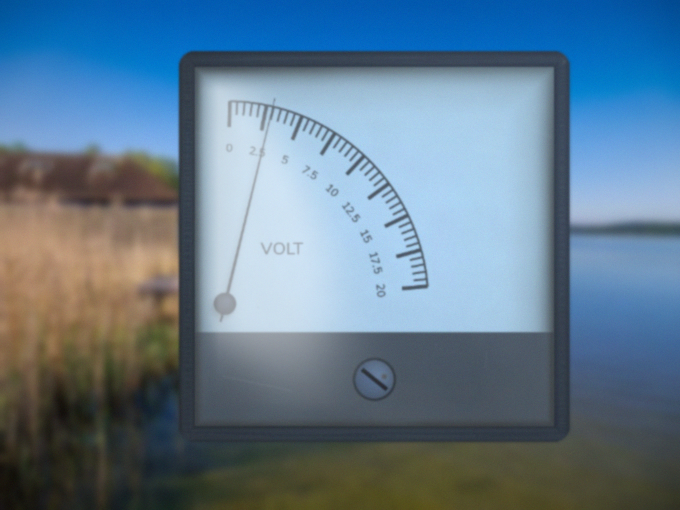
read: 3 V
